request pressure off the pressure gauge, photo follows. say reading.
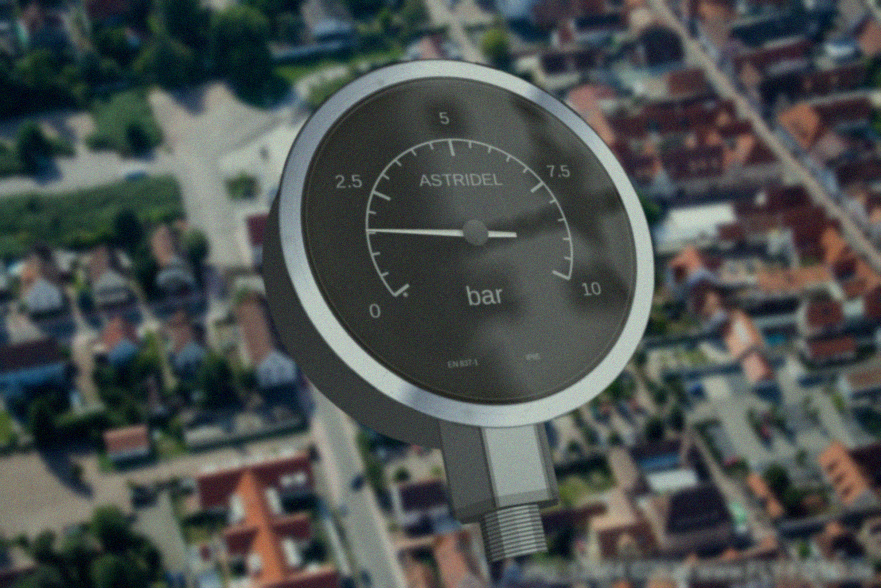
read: 1.5 bar
